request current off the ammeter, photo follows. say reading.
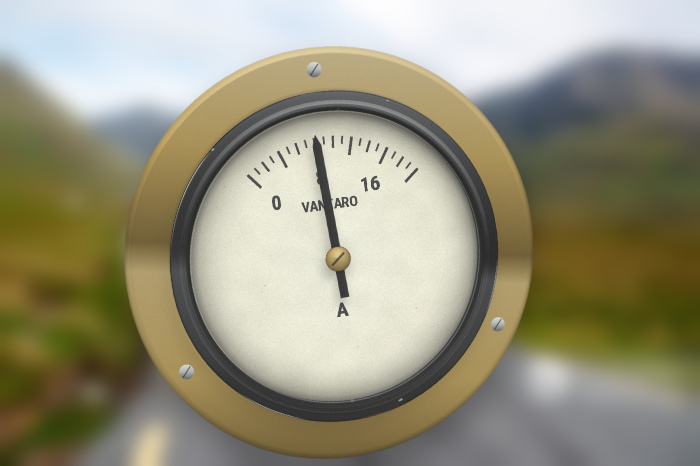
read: 8 A
